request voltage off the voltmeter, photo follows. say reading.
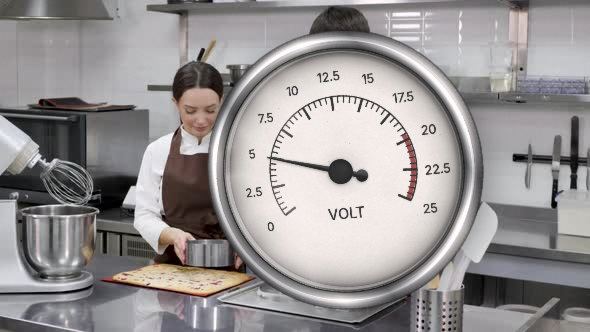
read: 5 V
